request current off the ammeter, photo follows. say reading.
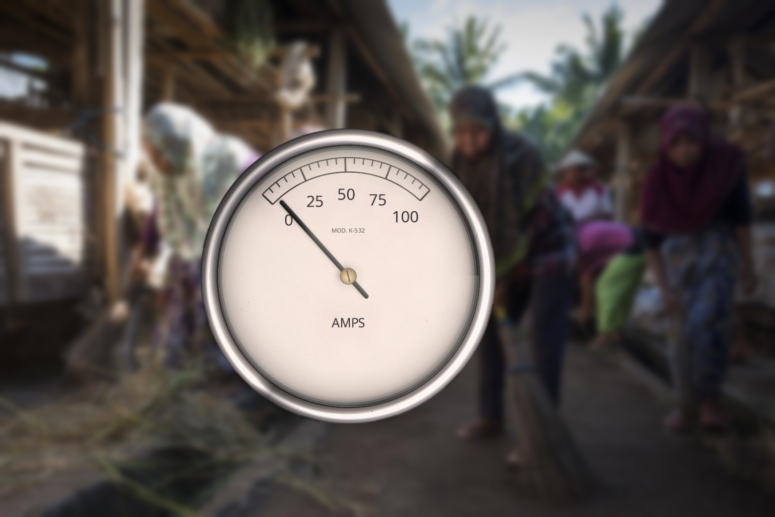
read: 5 A
